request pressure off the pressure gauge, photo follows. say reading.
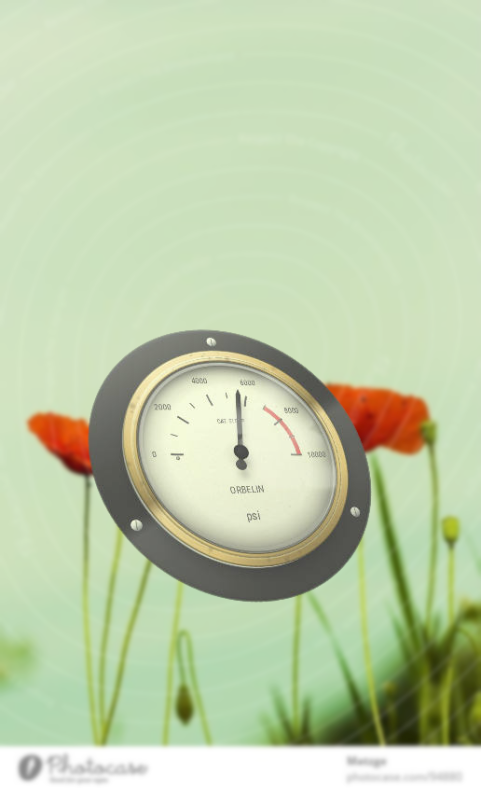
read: 5500 psi
